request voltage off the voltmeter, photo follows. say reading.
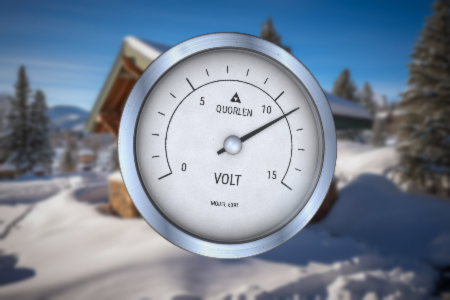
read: 11 V
